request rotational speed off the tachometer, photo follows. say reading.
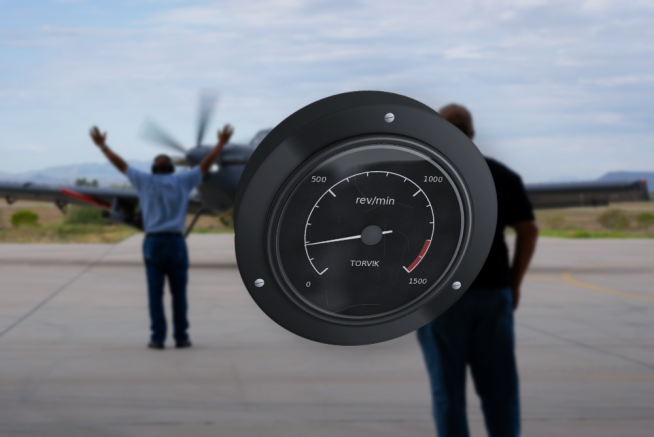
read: 200 rpm
